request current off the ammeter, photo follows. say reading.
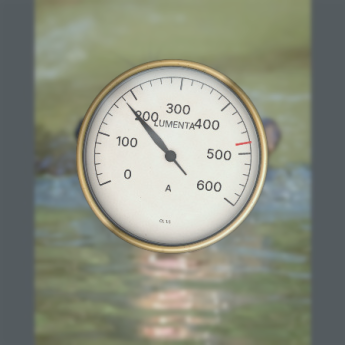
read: 180 A
